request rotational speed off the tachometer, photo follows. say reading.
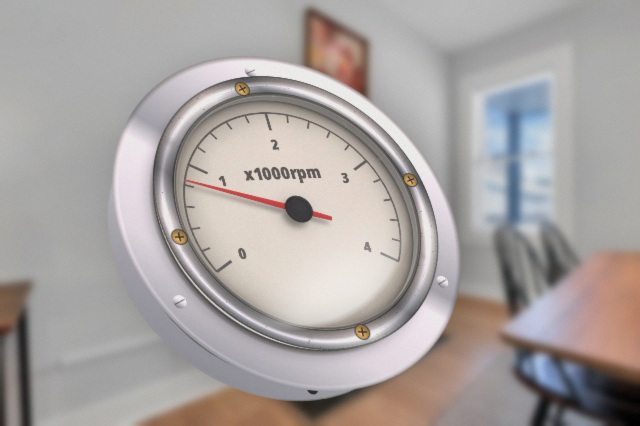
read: 800 rpm
